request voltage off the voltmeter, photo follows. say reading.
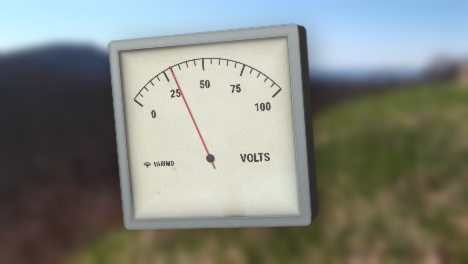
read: 30 V
